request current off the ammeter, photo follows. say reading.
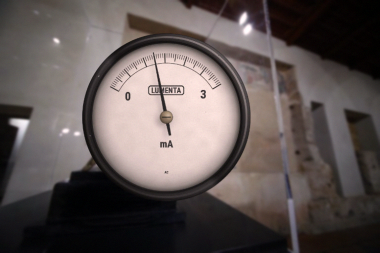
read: 1.25 mA
